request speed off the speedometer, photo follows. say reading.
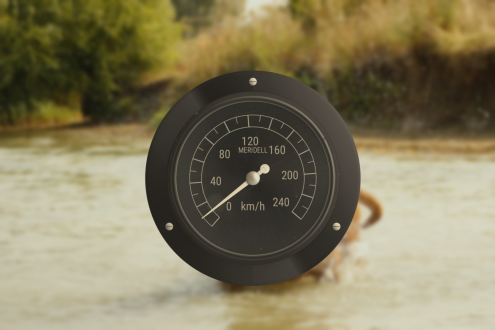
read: 10 km/h
